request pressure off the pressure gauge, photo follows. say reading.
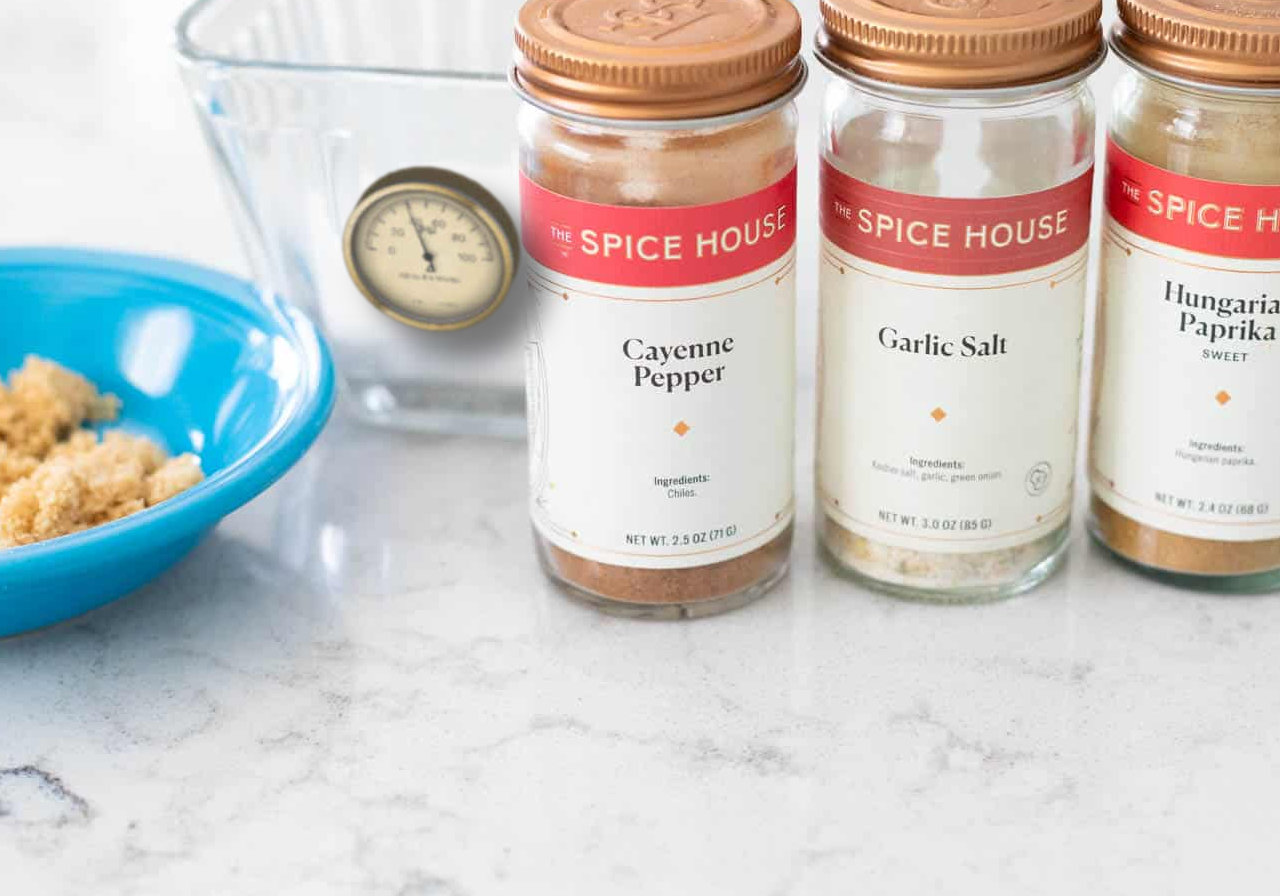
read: 40 psi
